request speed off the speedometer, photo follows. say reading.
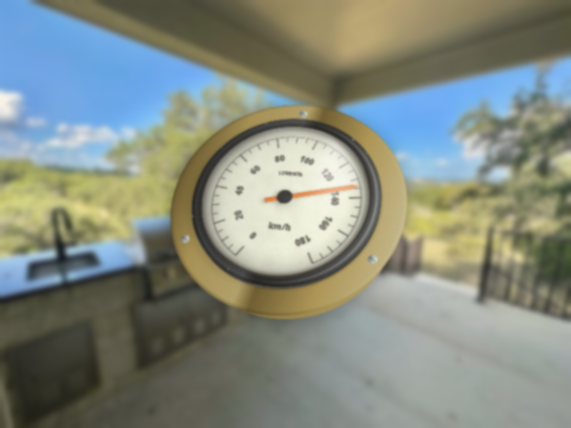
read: 135 km/h
